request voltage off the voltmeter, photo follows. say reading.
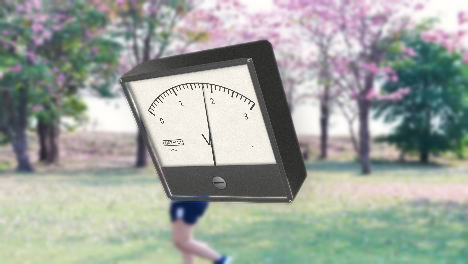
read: 1.8 V
